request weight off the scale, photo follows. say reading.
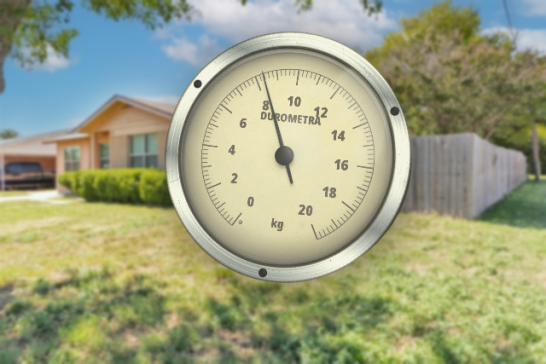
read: 8.4 kg
